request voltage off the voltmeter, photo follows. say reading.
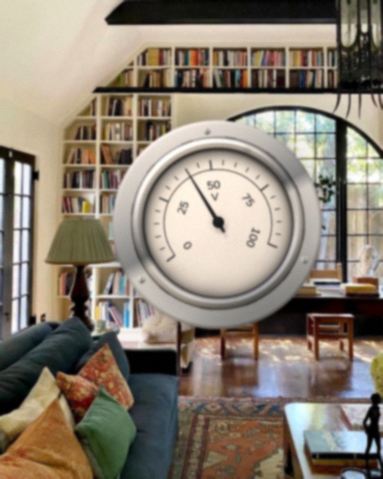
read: 40 V
